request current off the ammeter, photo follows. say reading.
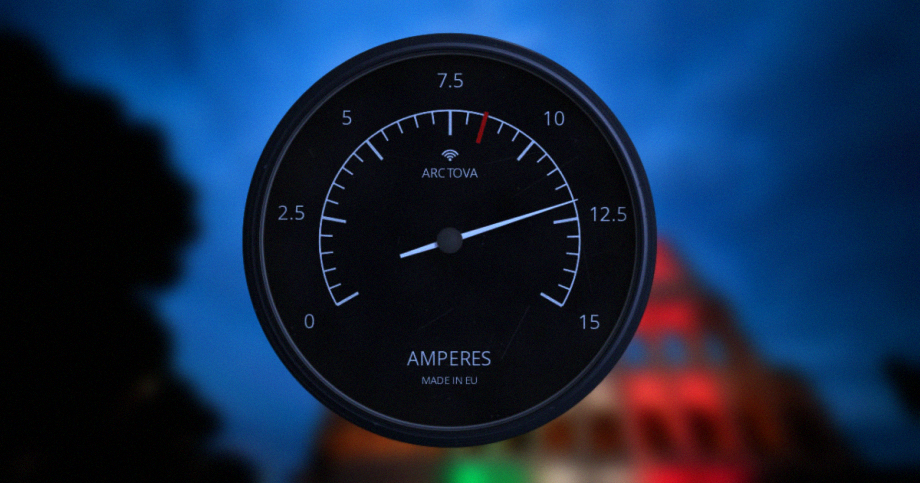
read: 12 A
